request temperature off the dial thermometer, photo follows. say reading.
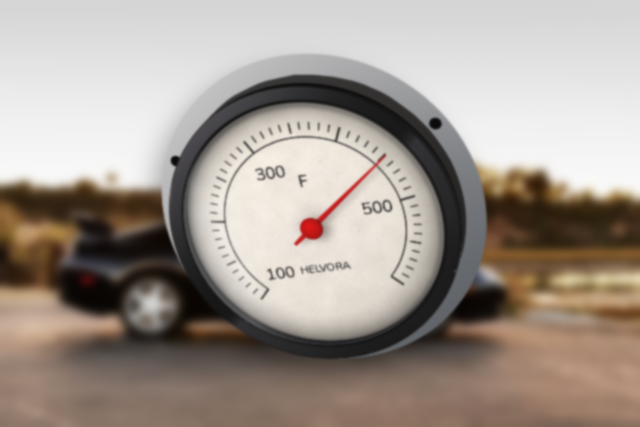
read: 450 °F
